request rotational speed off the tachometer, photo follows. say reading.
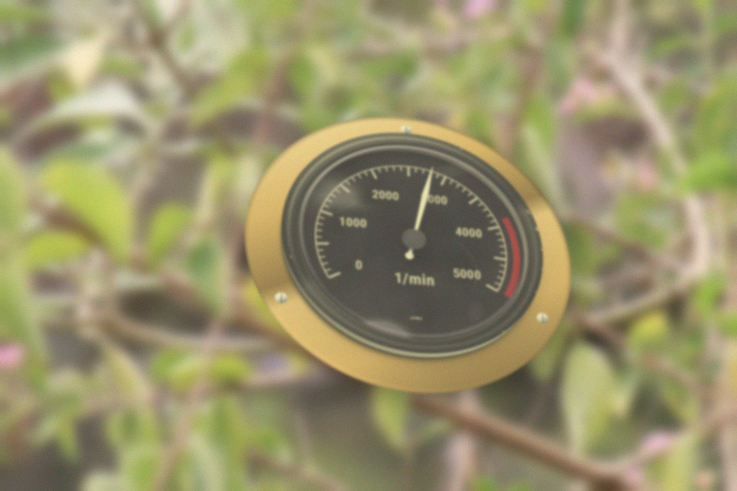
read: 2800 rpm
